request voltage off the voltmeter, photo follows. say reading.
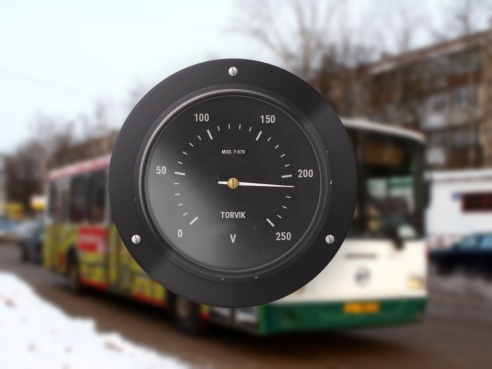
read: 210 V
